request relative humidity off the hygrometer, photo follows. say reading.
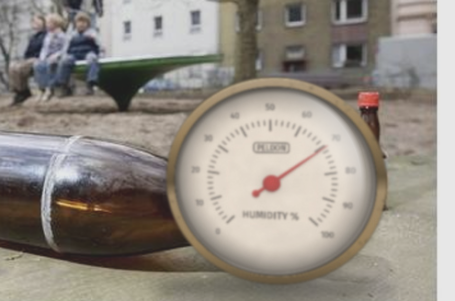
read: 70 %
